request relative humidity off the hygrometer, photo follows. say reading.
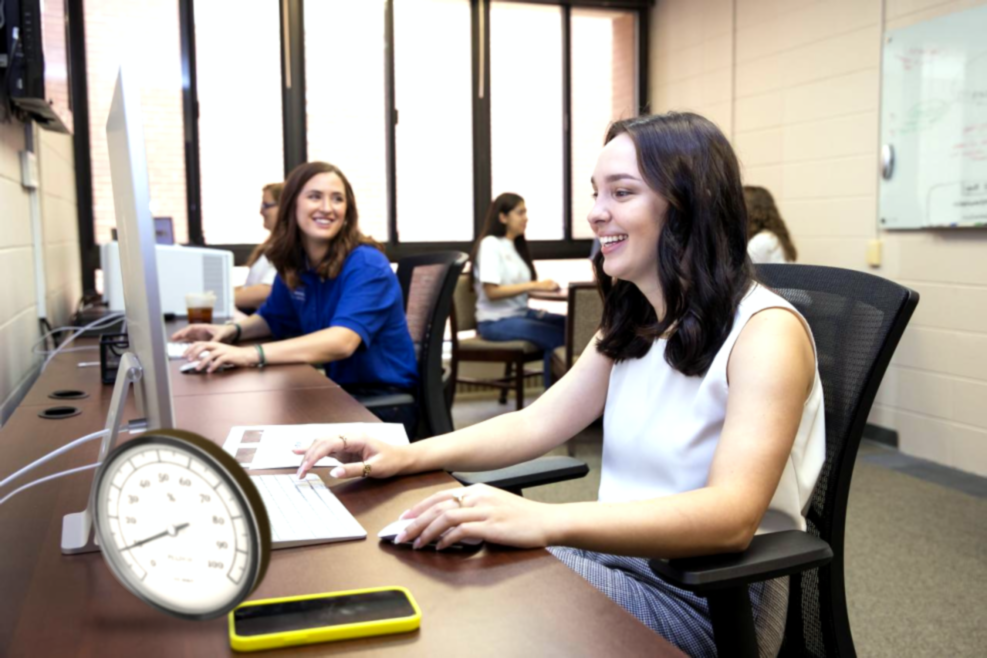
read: 10 %
